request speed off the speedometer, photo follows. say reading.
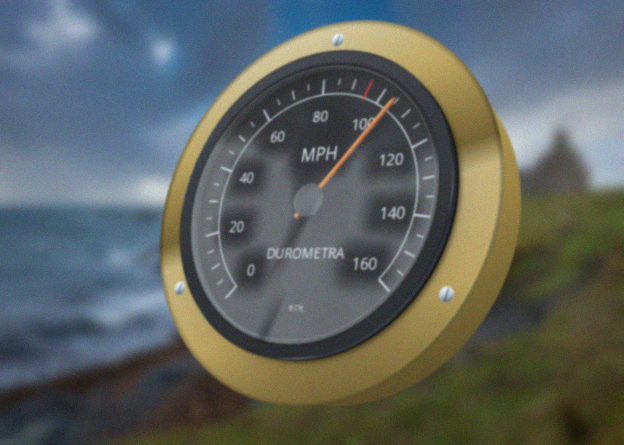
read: 105 mph
